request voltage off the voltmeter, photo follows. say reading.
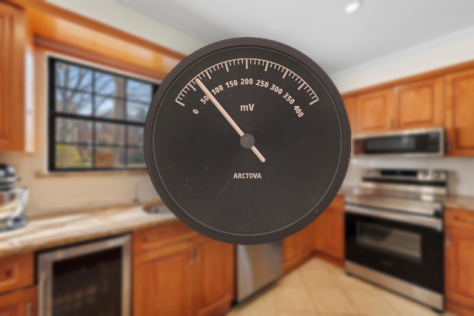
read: 70 mV
